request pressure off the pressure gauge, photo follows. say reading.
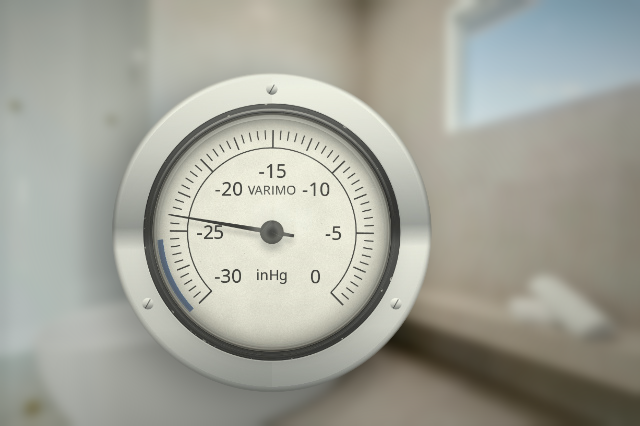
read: -24 inHg
